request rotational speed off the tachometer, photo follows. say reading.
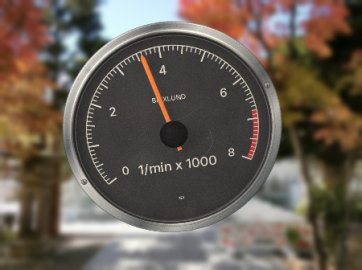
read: 3600 rpm
